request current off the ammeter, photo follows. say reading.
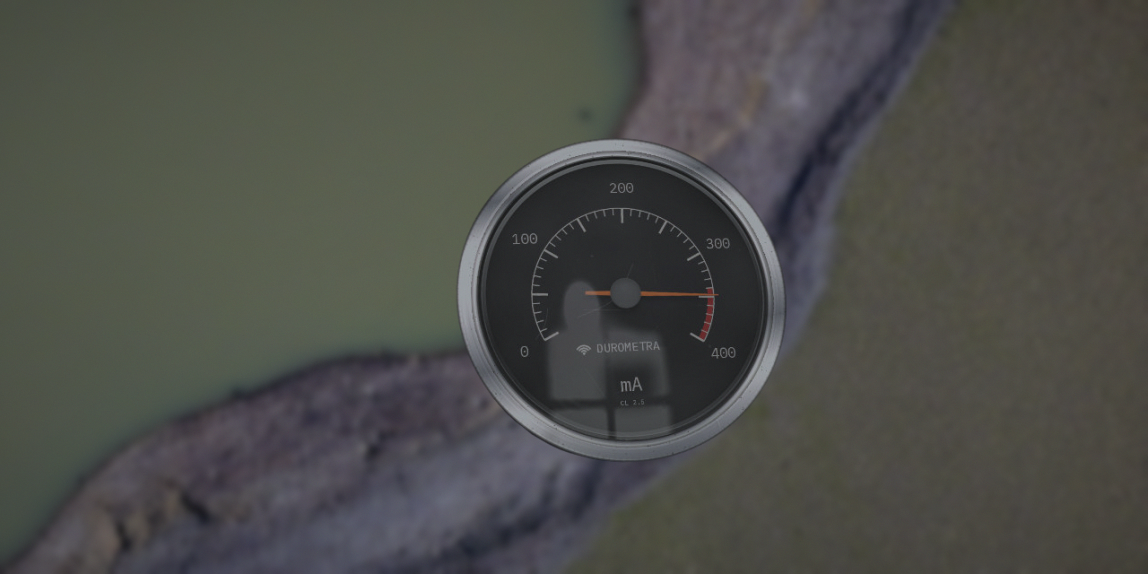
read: 350 mA
